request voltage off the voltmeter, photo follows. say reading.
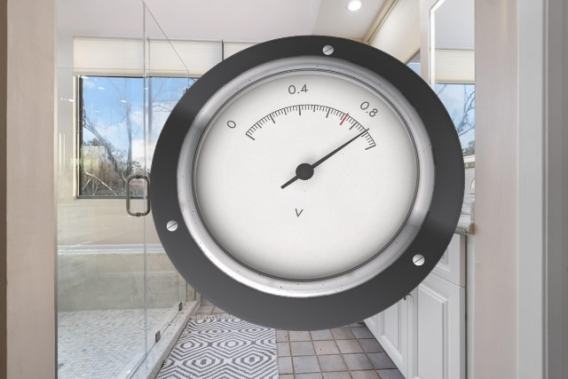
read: 0.9 V
